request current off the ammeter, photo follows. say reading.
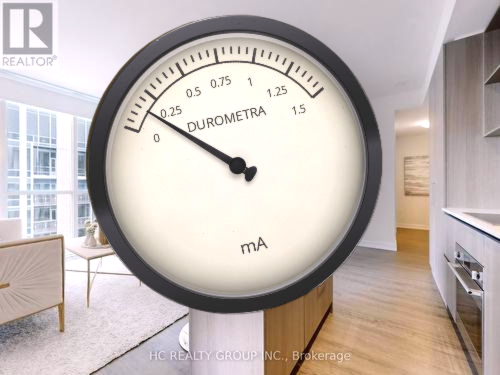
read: 0.15 mA
